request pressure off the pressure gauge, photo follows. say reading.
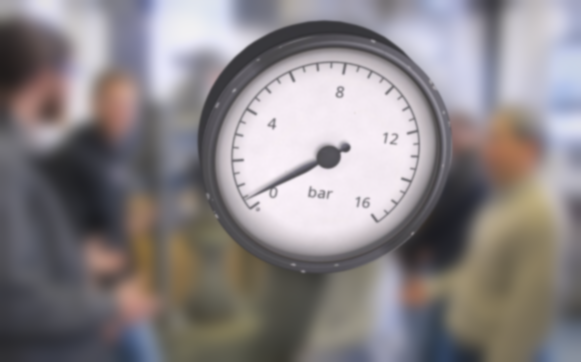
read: 0.5 bar
